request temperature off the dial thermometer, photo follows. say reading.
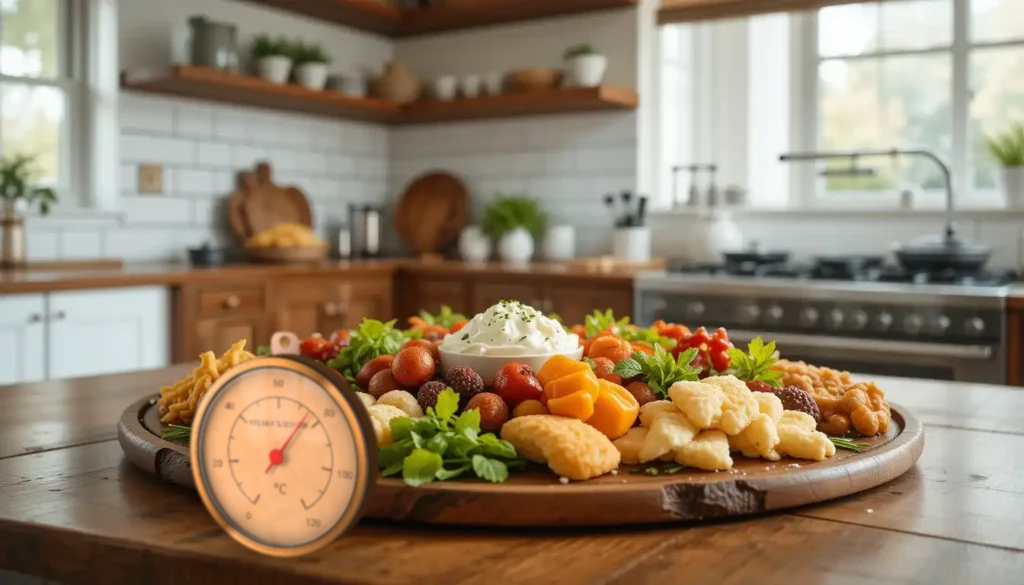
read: 75 °C
